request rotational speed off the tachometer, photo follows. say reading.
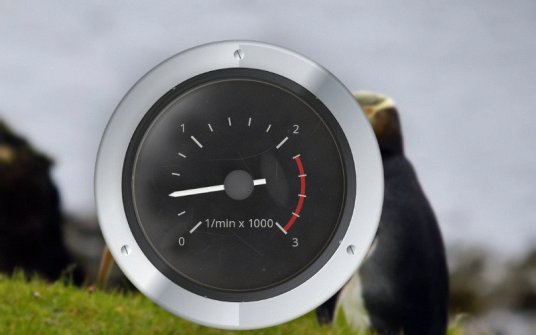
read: 400 rpm
